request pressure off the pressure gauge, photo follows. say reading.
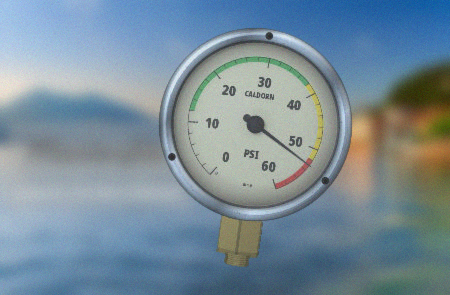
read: 53 psi
